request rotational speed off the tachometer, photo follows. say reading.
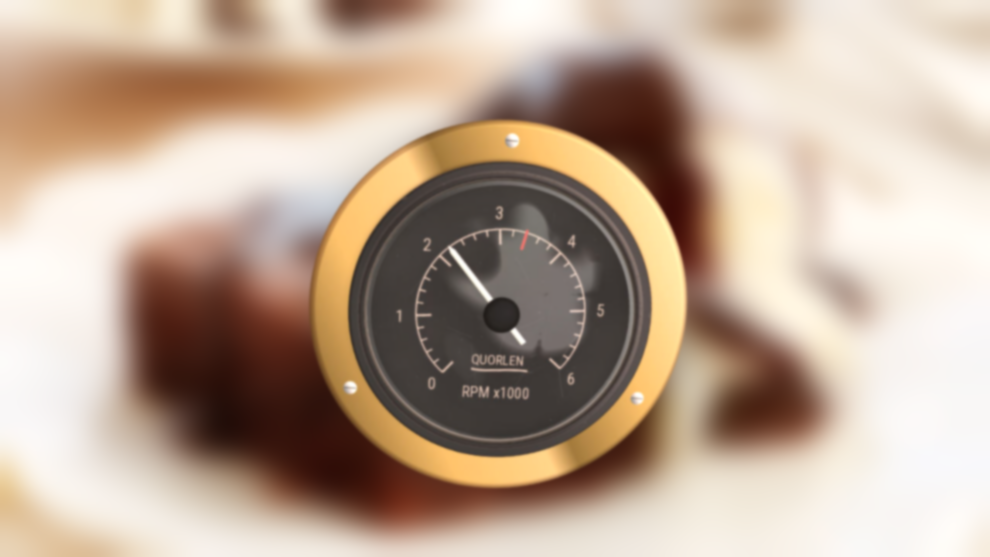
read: 2200 rpm
